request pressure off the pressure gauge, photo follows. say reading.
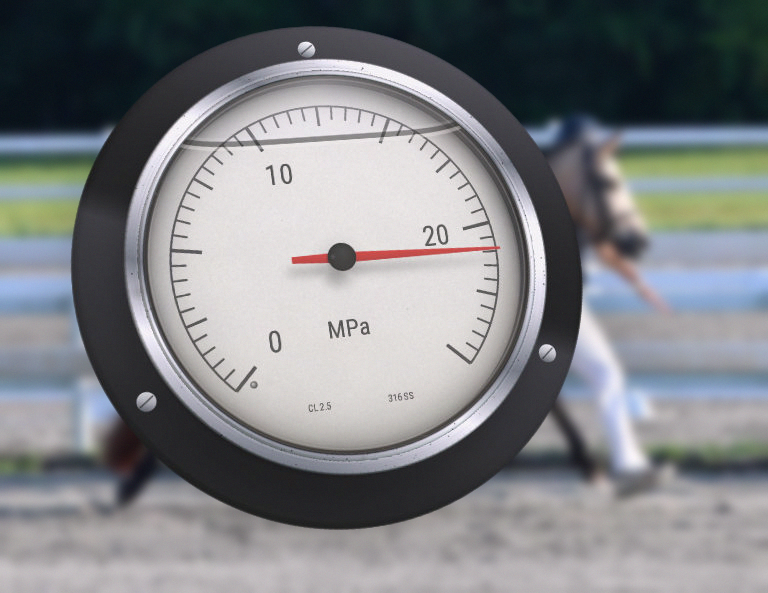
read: 21 MPa
